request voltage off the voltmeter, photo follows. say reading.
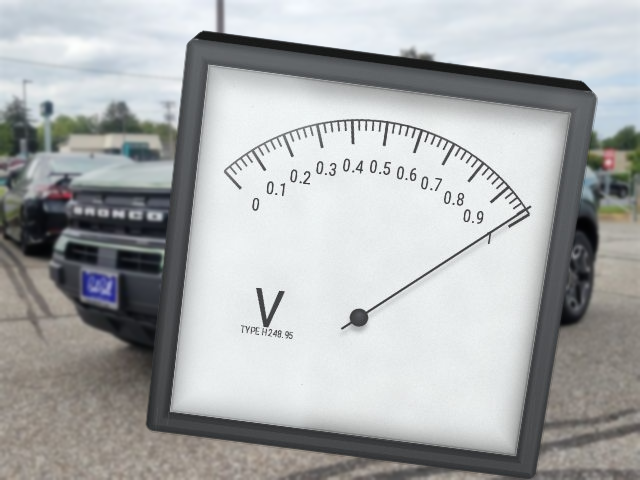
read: 0.98 V
